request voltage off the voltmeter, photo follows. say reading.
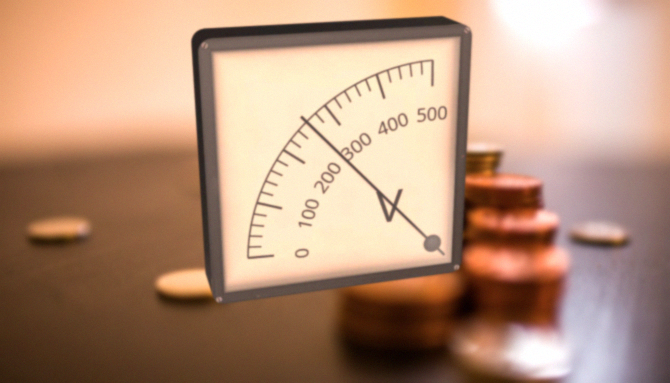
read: 260 V
